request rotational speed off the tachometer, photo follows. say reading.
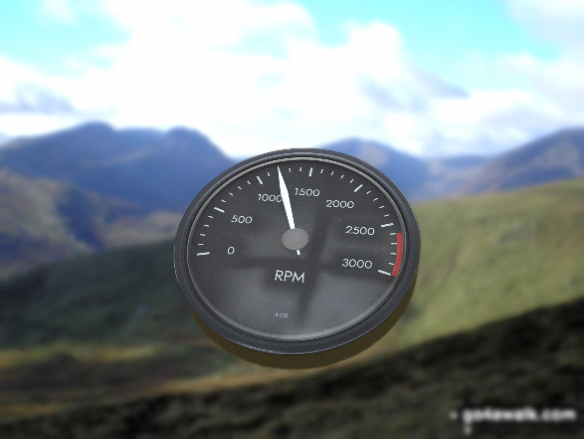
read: 1200 rpm
